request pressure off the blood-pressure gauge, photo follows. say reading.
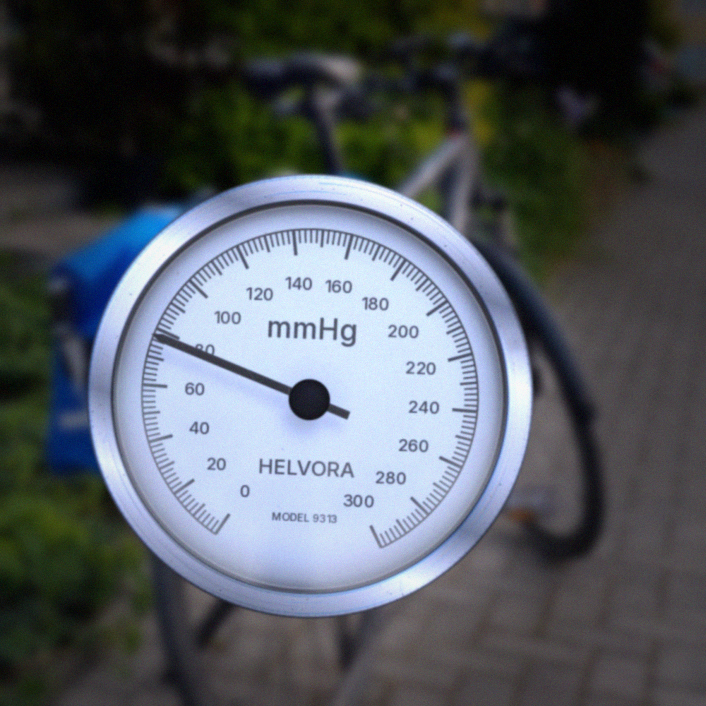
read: 78 mmHg
